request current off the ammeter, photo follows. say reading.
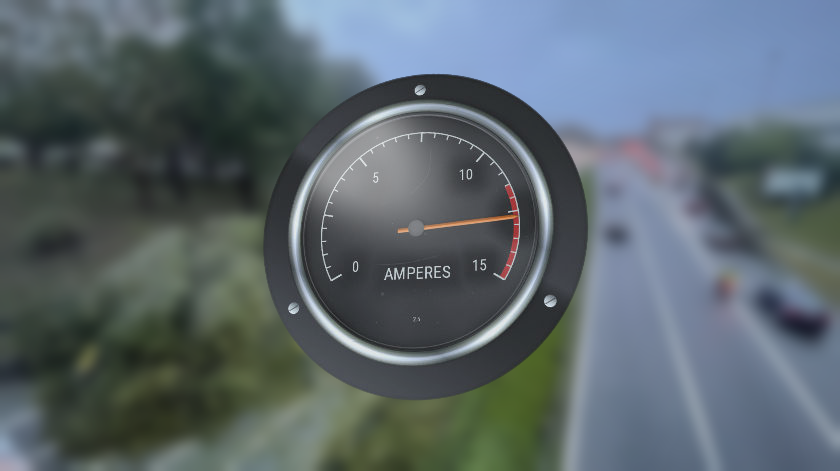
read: 12.75 A
